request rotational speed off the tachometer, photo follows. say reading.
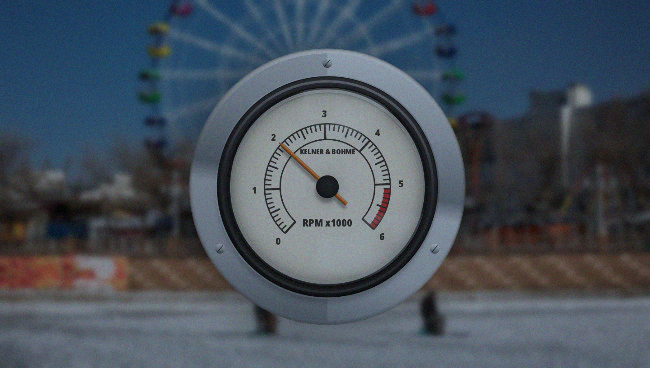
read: 2000 rpm
